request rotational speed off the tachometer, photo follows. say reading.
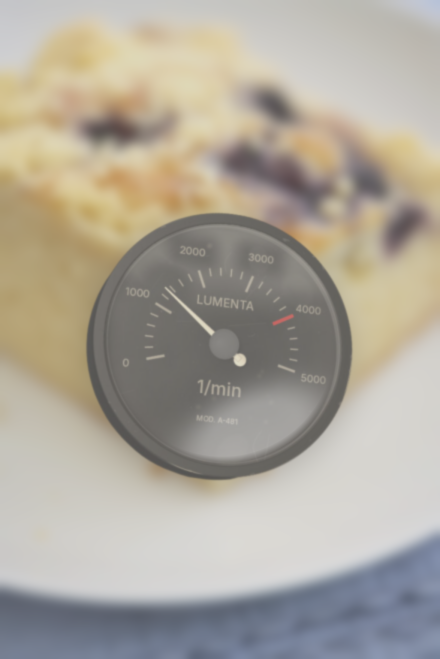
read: 1300 rpm
